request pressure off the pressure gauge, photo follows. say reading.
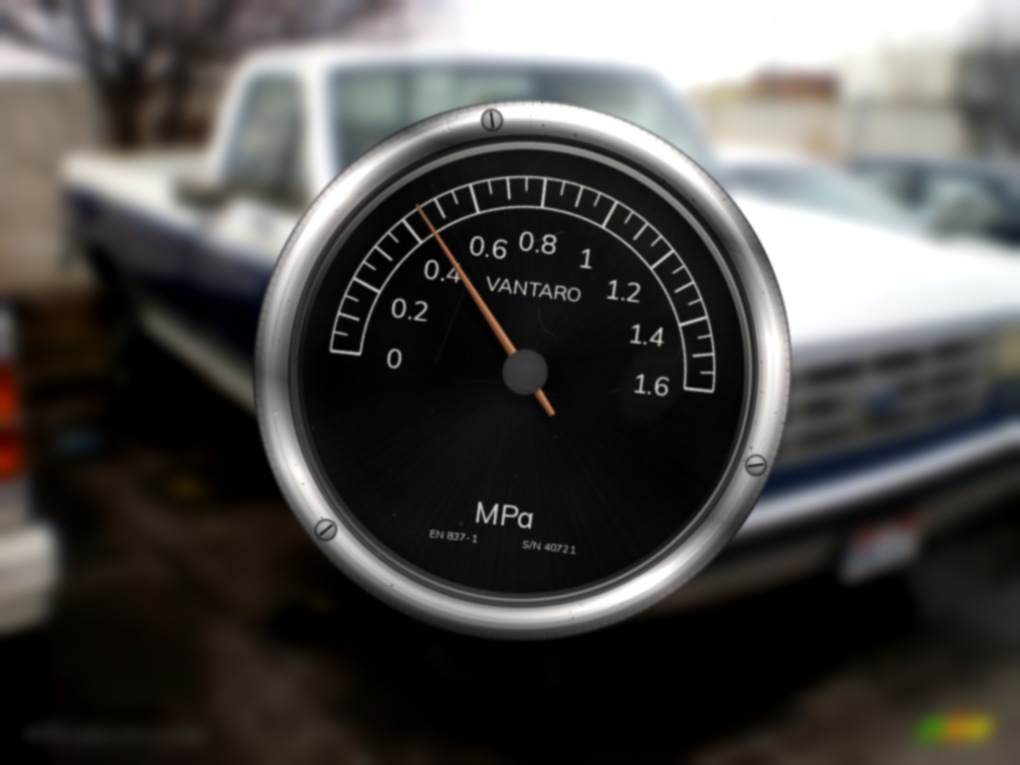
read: 0.45 MPa
